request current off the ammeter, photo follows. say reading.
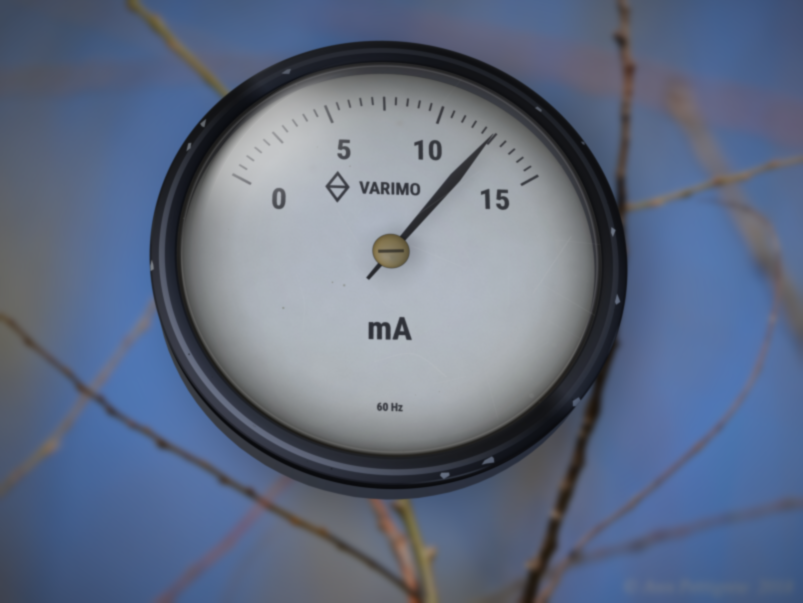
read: 12.5 mA
